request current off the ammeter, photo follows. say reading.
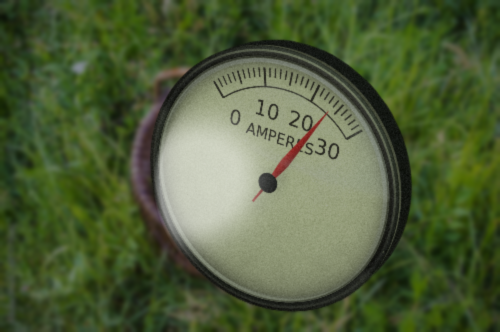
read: 24 A
